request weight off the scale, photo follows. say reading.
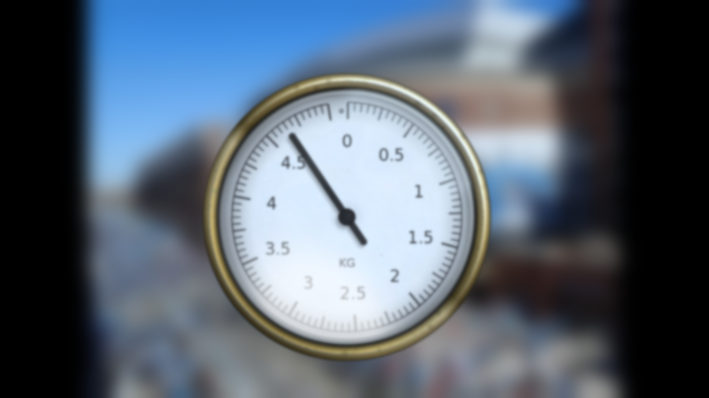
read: 4.65 kg
